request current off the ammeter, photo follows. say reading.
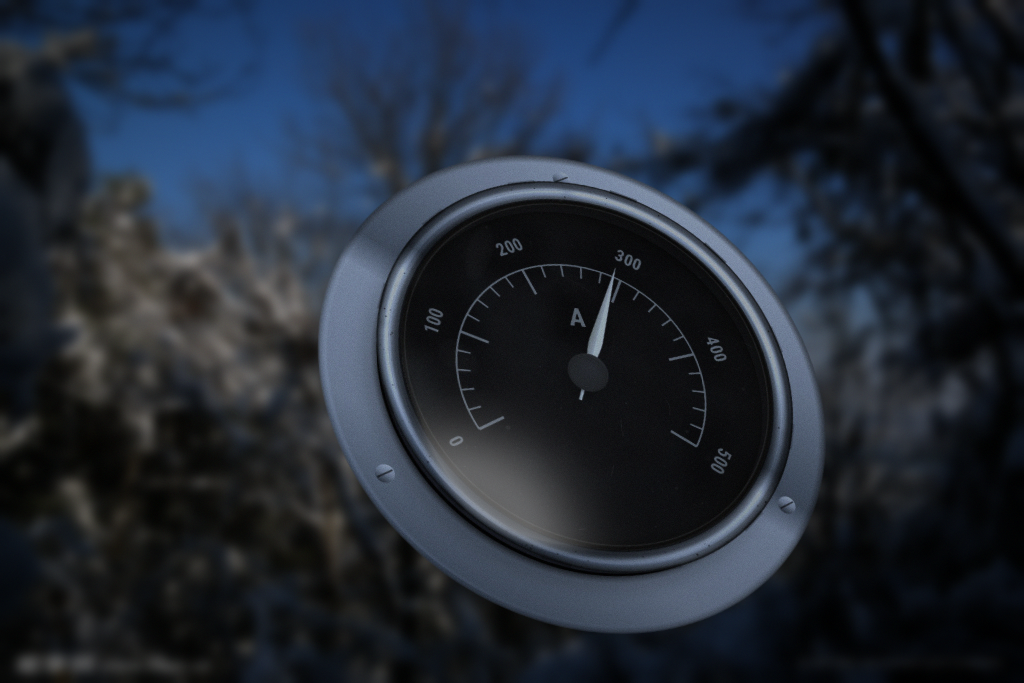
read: 290 A
